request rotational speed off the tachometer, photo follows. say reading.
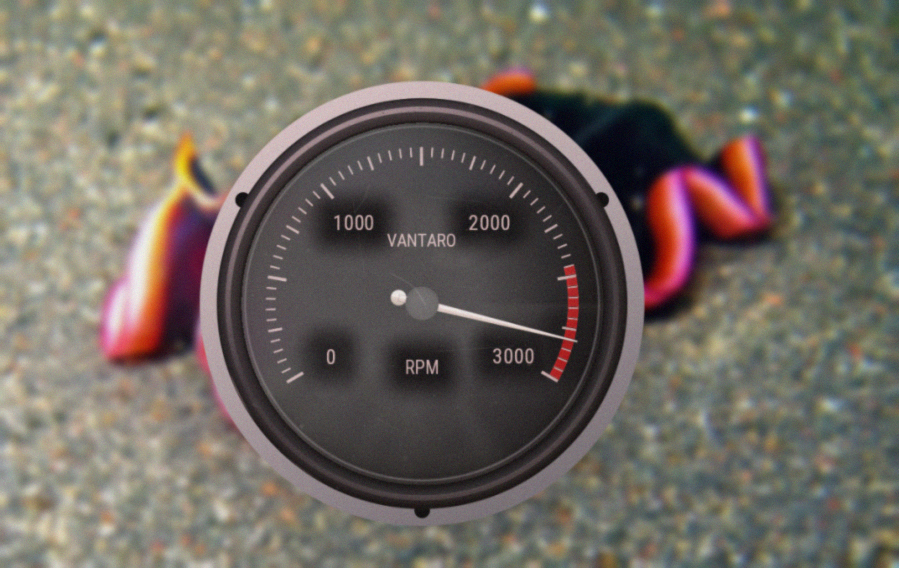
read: 2800 rpm
